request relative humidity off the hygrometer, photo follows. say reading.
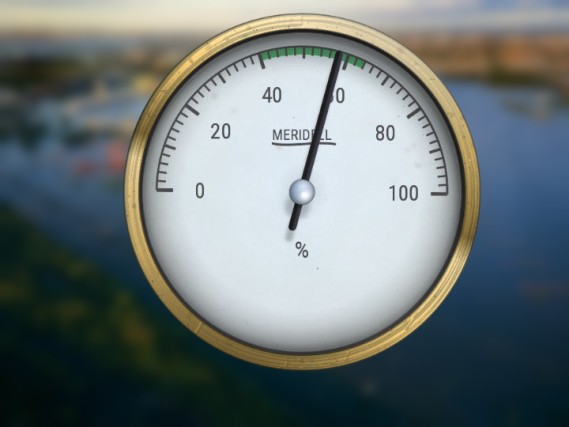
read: 58 %
